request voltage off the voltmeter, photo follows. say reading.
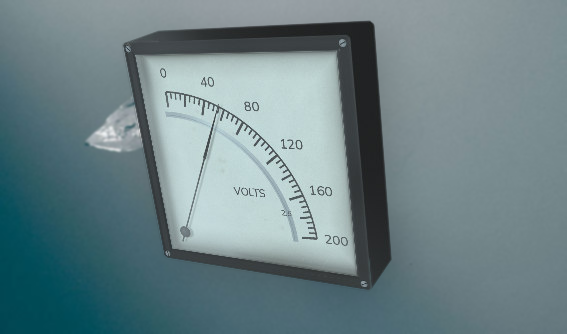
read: 55 V
